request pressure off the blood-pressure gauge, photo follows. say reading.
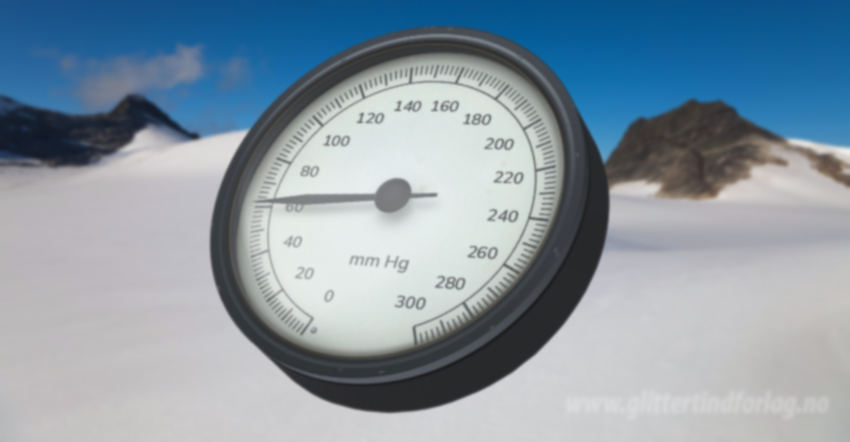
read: 60 mmHg
